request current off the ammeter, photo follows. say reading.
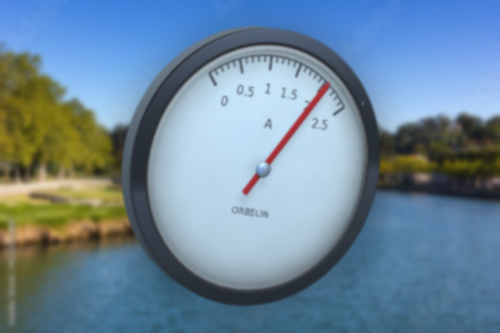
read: 2 A
